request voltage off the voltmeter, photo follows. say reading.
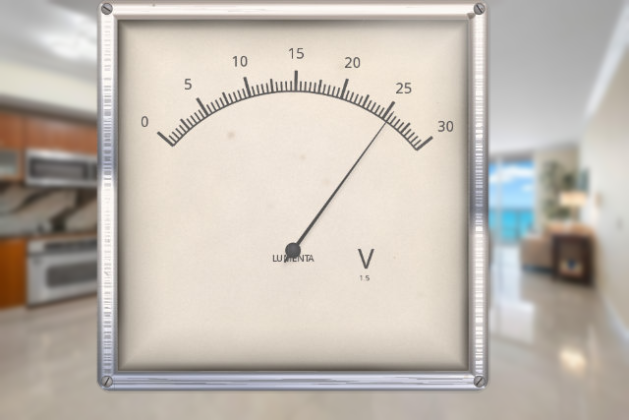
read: 25.5 V
